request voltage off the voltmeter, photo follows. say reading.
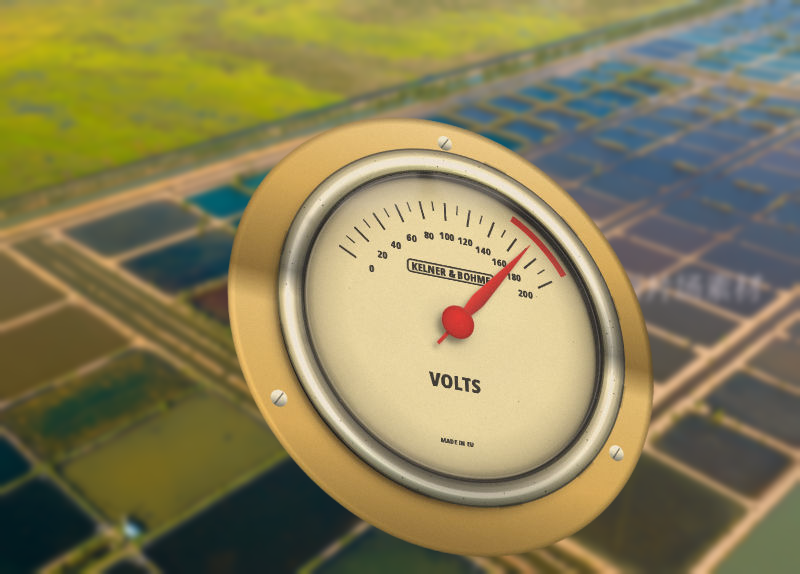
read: 170 V
